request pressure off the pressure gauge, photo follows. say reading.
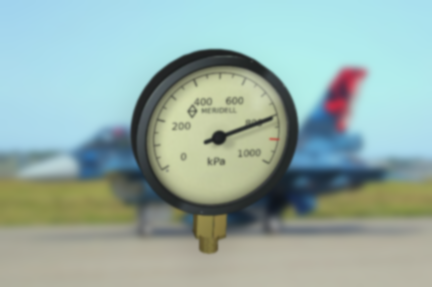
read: 800 kPa
